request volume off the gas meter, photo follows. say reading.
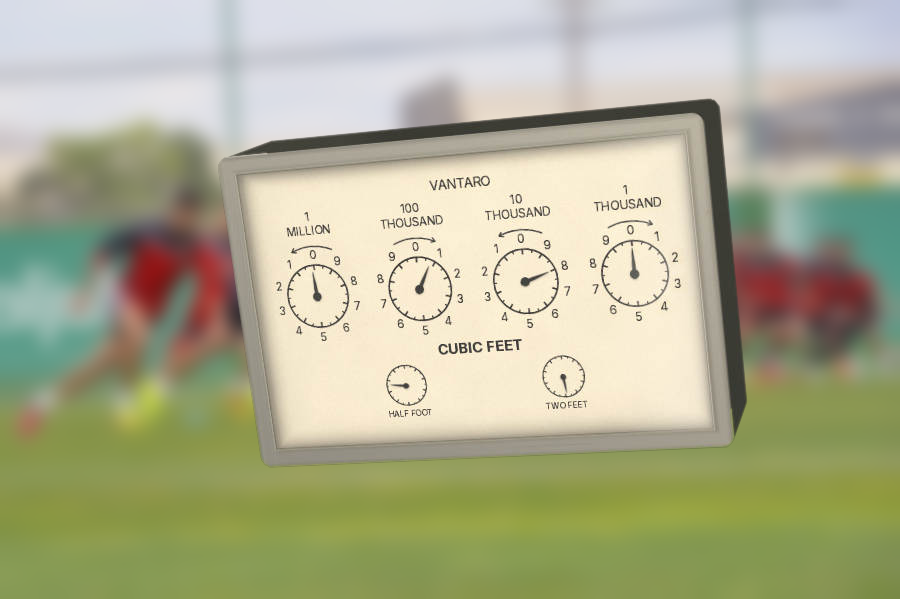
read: 8000 ft³
